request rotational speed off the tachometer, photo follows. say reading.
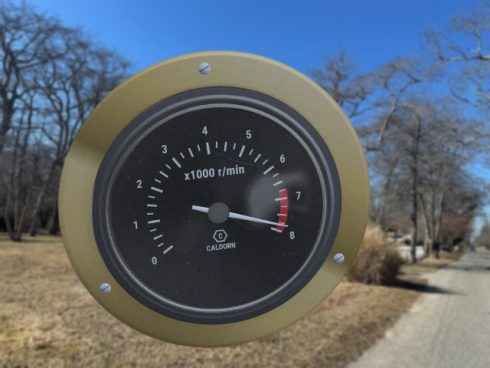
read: 7750 rpm
